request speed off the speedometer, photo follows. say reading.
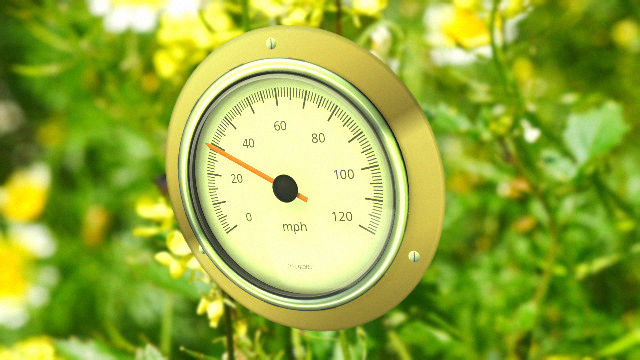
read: 30 mph
